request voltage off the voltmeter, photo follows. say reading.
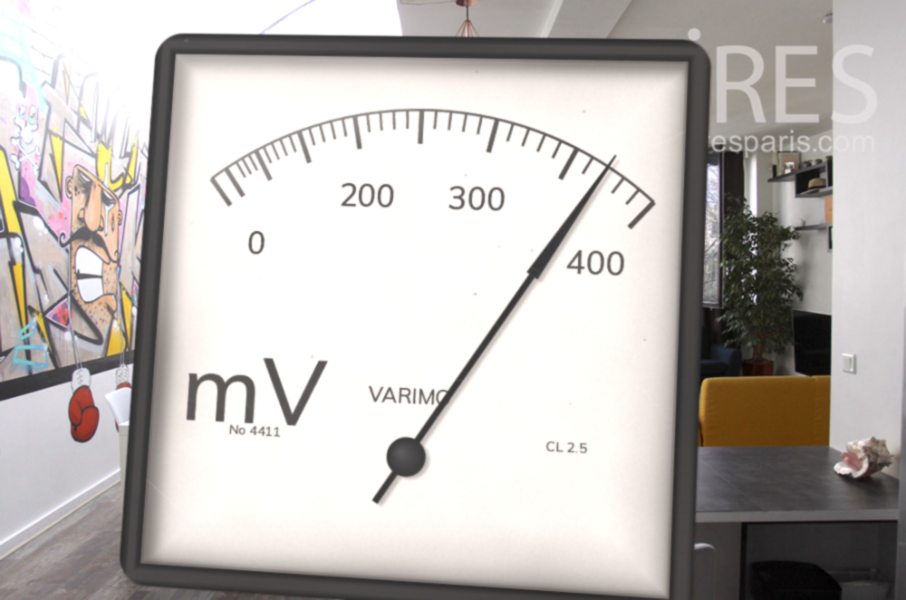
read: 370 mV
